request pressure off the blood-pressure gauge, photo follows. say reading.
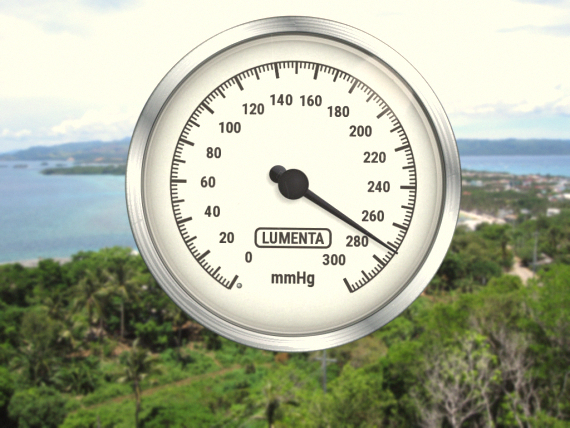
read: 272 mmHg
